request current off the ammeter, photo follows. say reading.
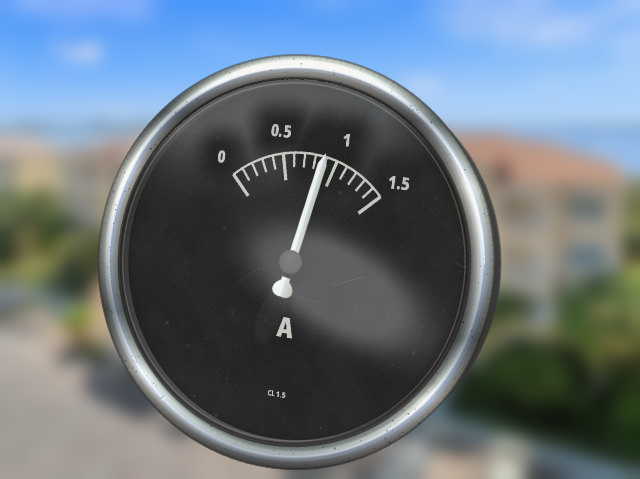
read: 0.9 A
